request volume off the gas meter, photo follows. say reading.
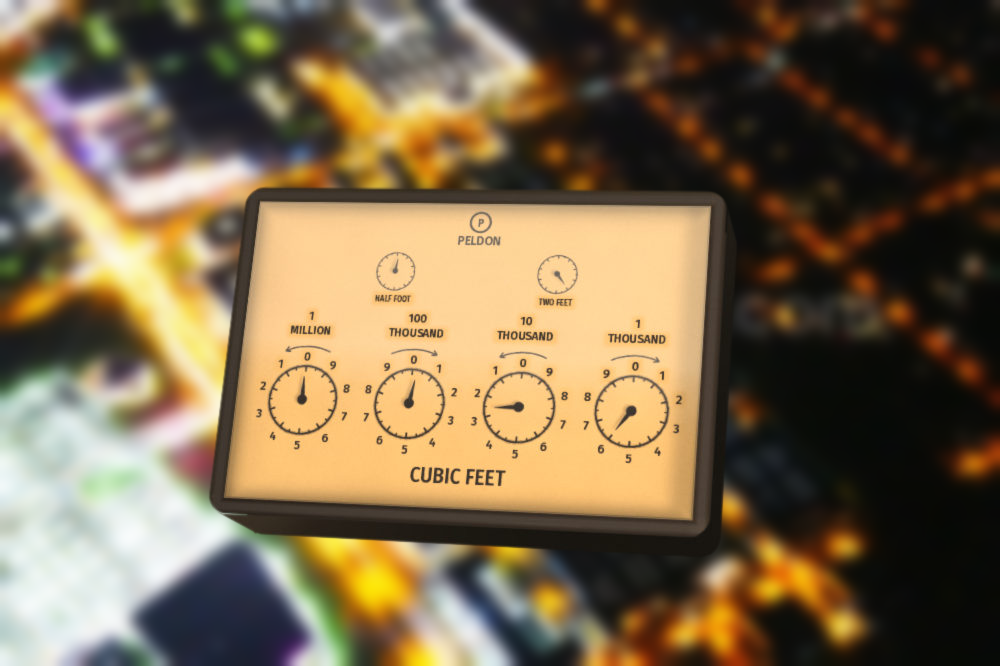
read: 2600 ft³
